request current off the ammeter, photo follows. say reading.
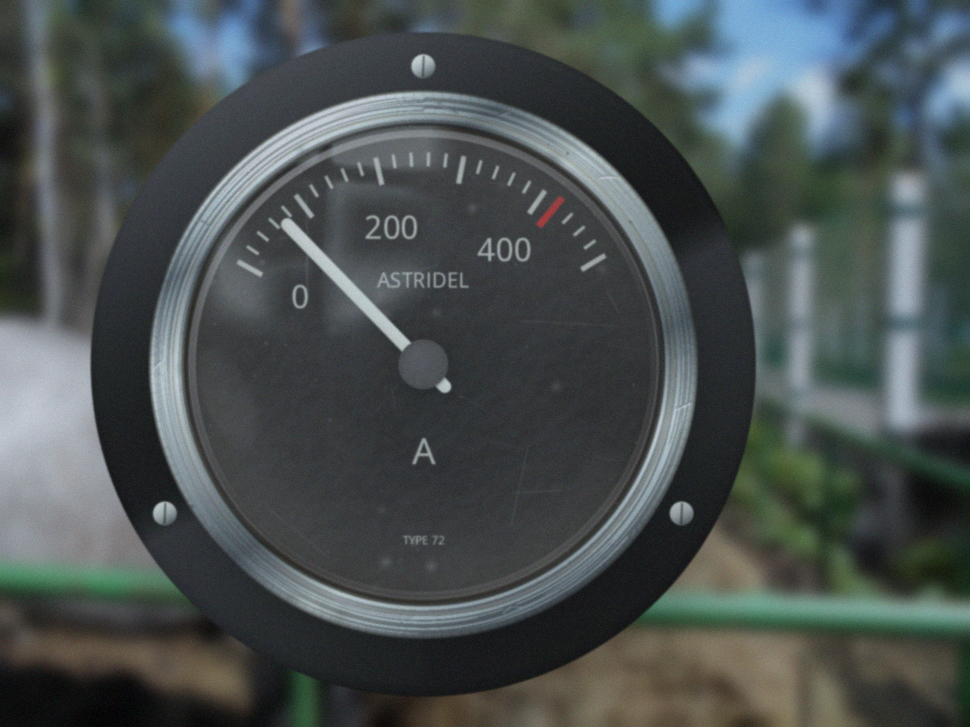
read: 70 A
